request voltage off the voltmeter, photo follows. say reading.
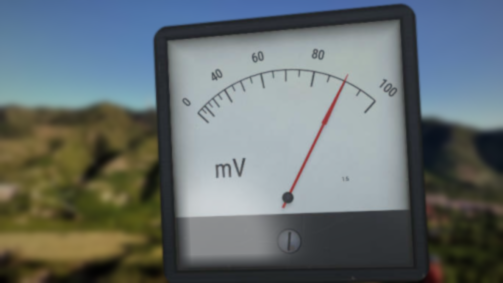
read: 90 mV
